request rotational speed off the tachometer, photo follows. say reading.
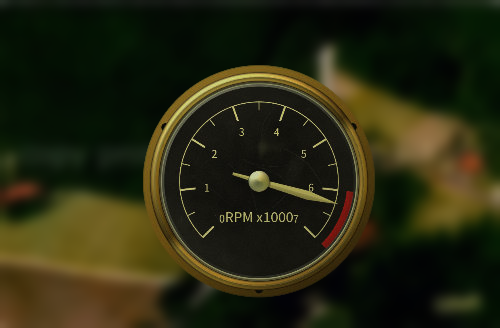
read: 6250 rpm
